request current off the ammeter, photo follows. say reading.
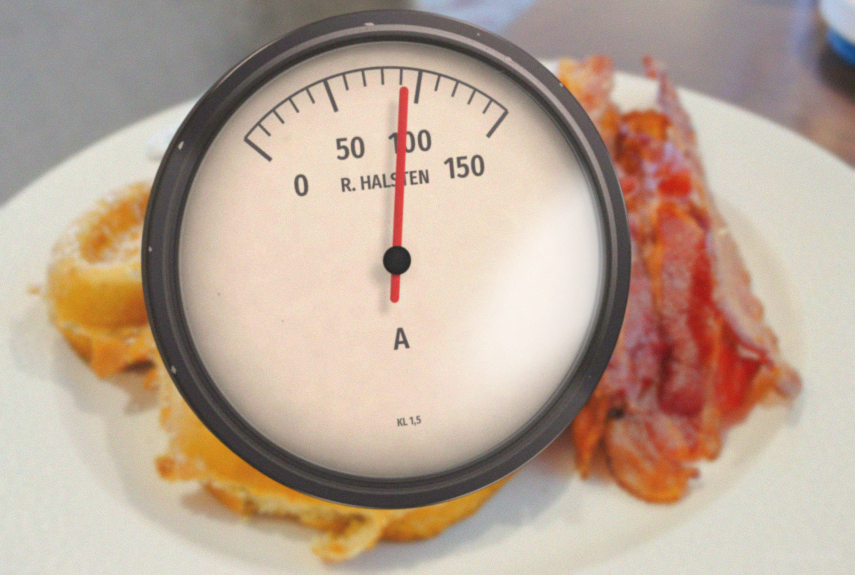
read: 90 A
